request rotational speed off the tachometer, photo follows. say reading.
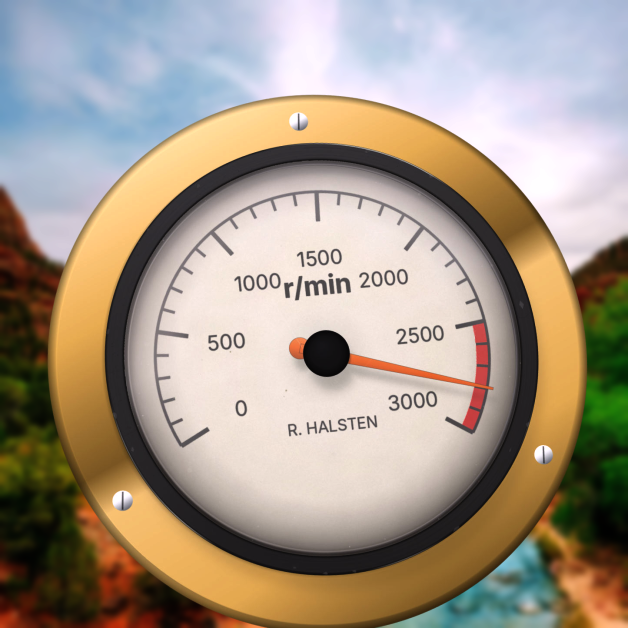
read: 2800 rpm
